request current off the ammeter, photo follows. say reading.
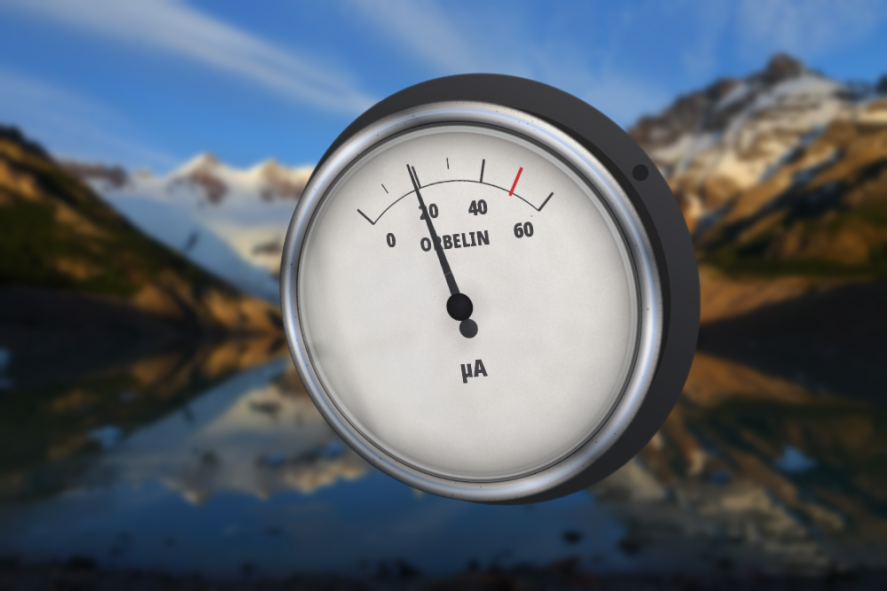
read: 20 µA
